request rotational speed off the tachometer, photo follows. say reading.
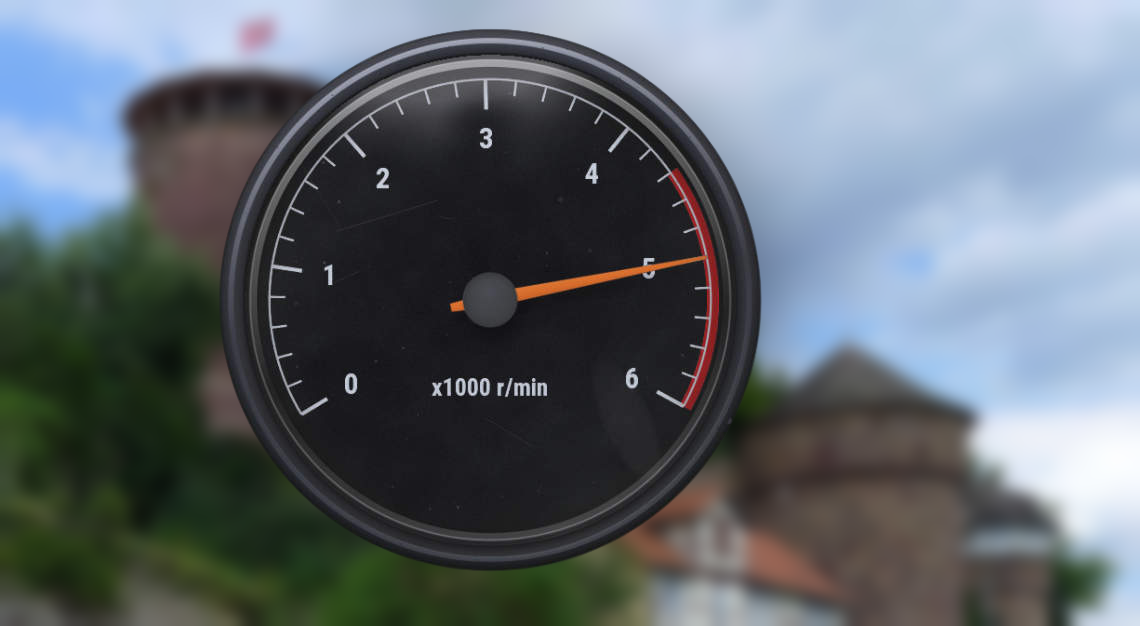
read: 5000 rpm
